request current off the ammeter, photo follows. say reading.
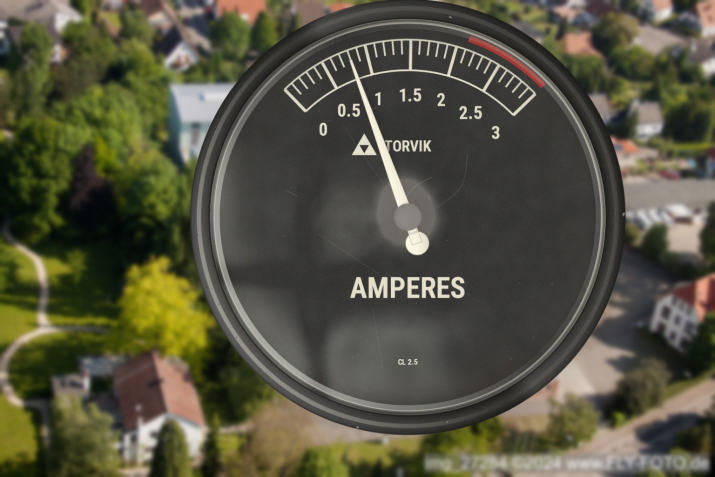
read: 0.8 A
